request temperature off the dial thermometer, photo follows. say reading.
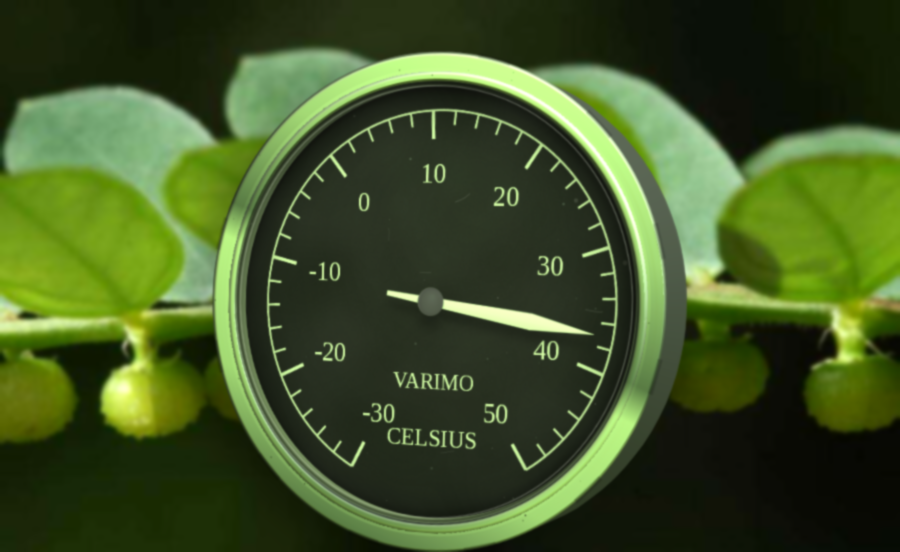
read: 37 °C
